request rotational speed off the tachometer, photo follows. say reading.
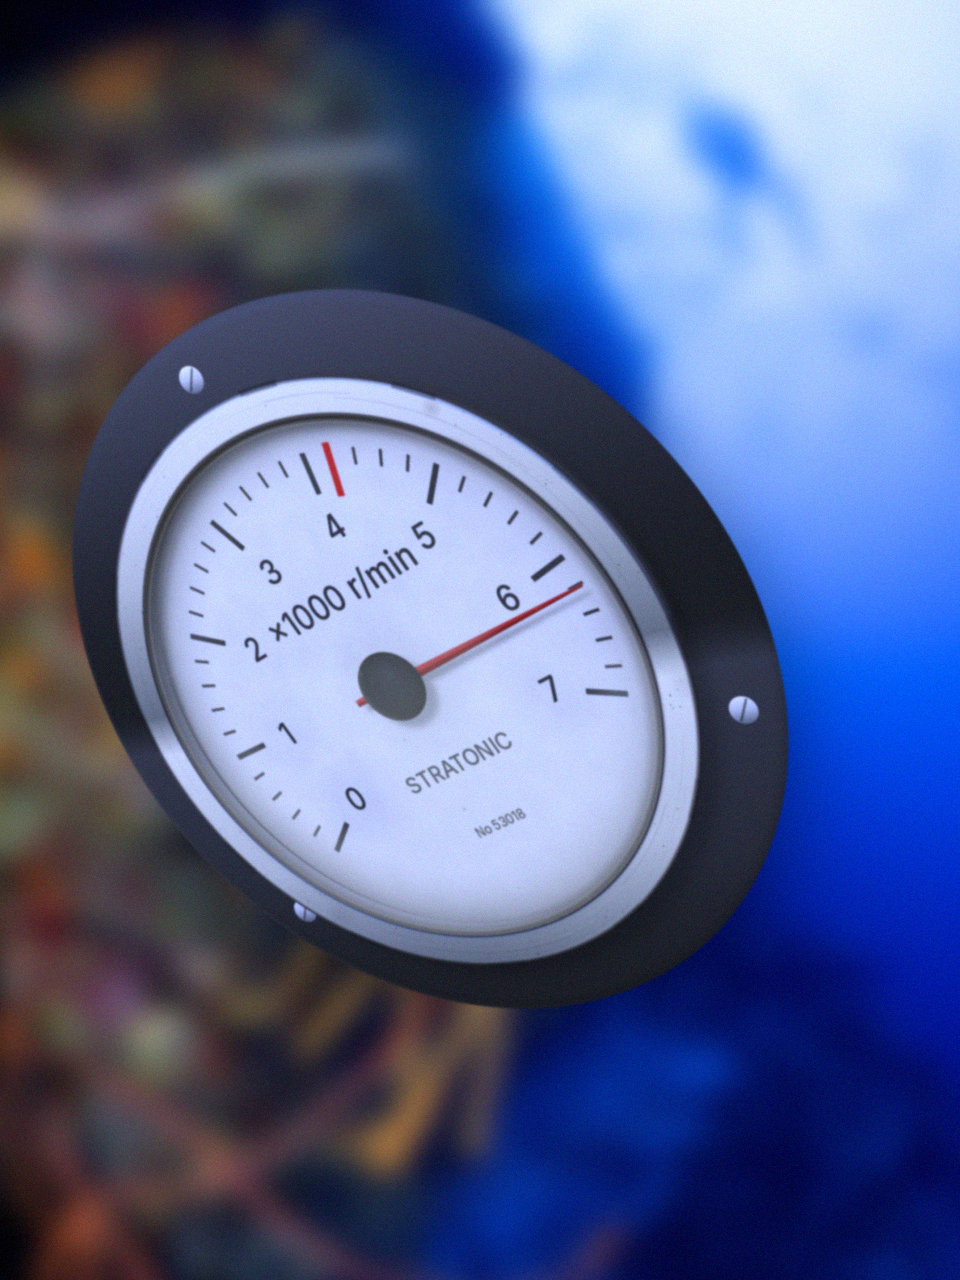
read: 6200 rpm
